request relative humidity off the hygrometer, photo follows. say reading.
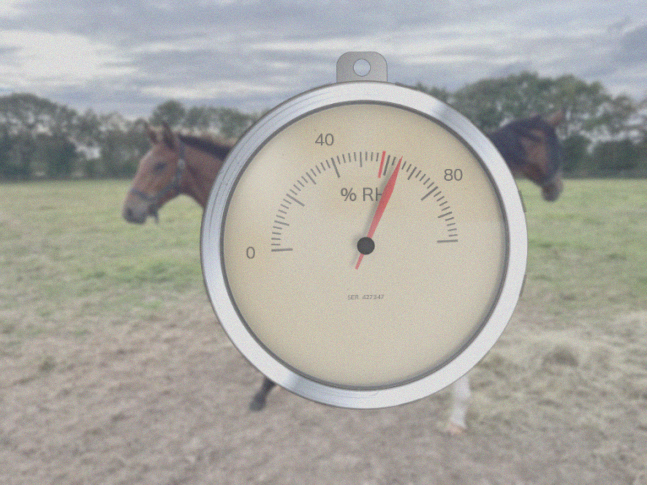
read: 64 %
